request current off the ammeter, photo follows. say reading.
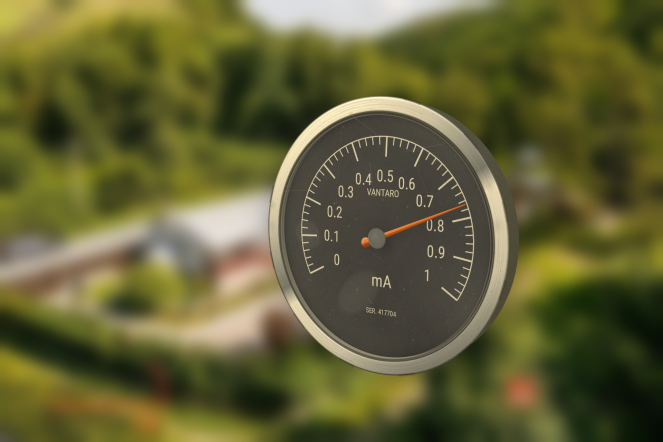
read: 0.77 mA
